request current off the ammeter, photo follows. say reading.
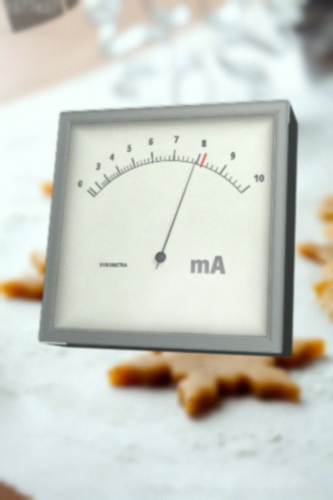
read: 8 mA
